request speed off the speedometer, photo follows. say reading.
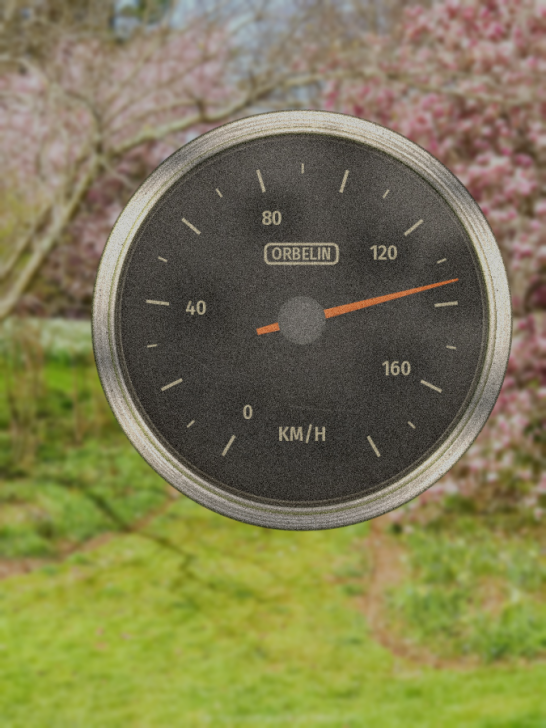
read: 135 km/h
